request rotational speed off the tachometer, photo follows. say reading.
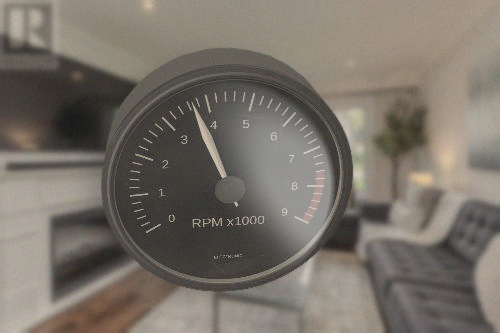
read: 3700 rpm
